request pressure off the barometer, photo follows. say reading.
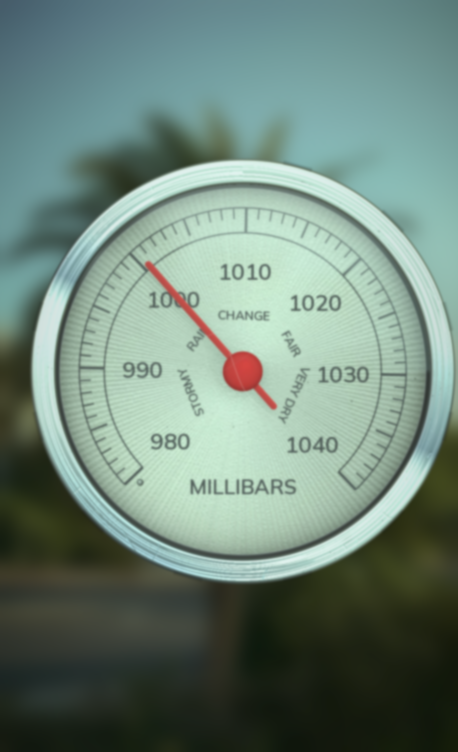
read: 1000.5 mbar
